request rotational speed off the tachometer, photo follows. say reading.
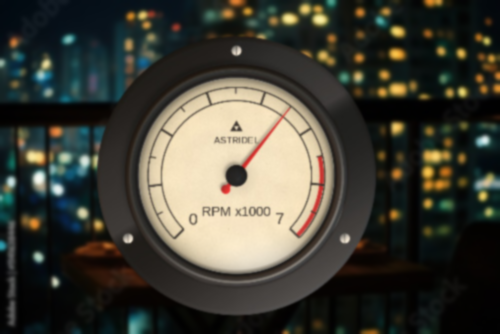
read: 4500 rpm
